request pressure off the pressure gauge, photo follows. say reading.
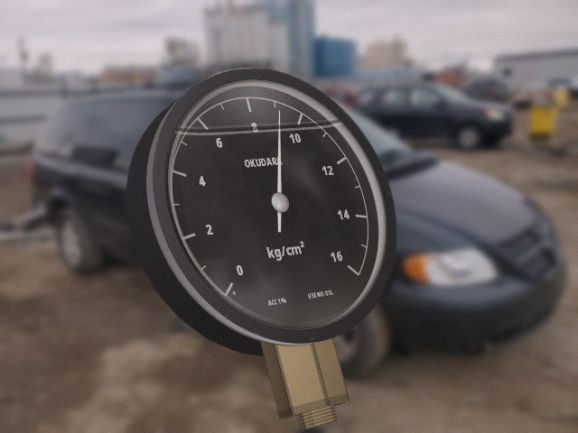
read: 9 kg/cm²
